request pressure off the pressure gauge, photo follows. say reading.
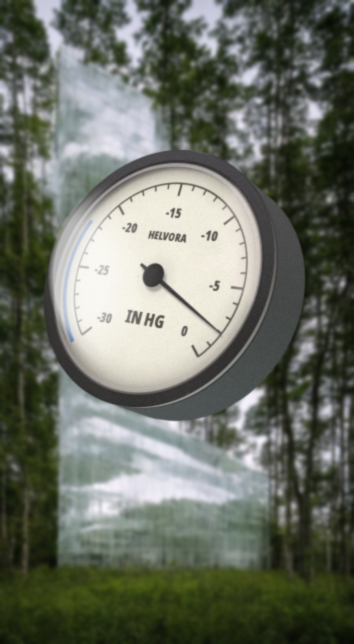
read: -2 inHg
